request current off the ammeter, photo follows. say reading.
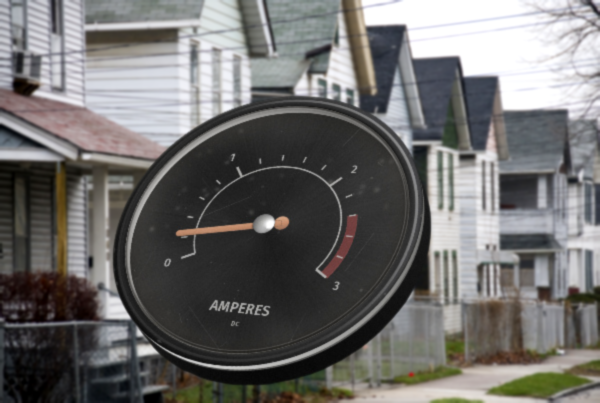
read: 0.2 A
